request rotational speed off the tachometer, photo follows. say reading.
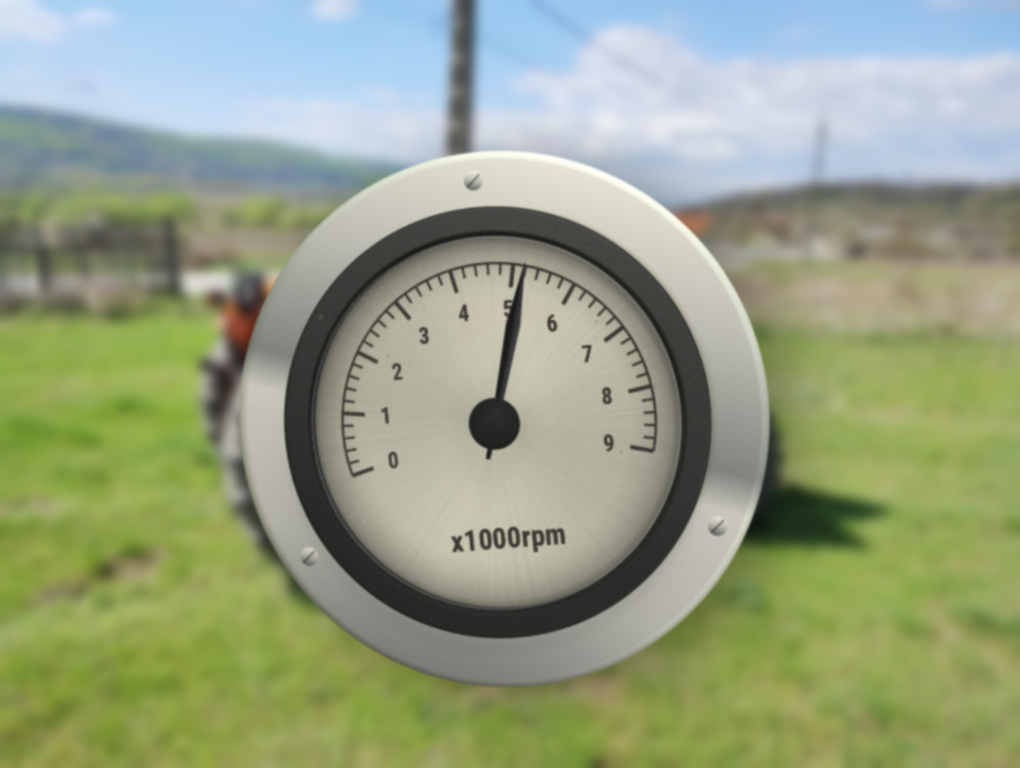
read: 5200 rpm
